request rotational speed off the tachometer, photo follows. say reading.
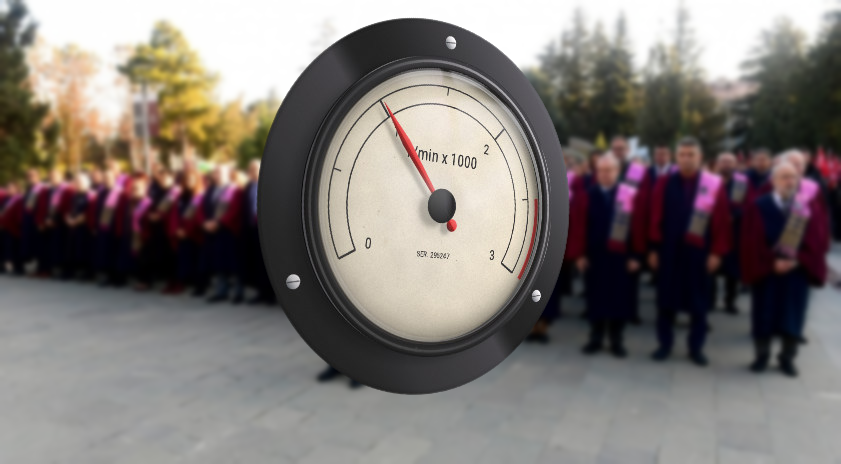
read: 1000 rpm
